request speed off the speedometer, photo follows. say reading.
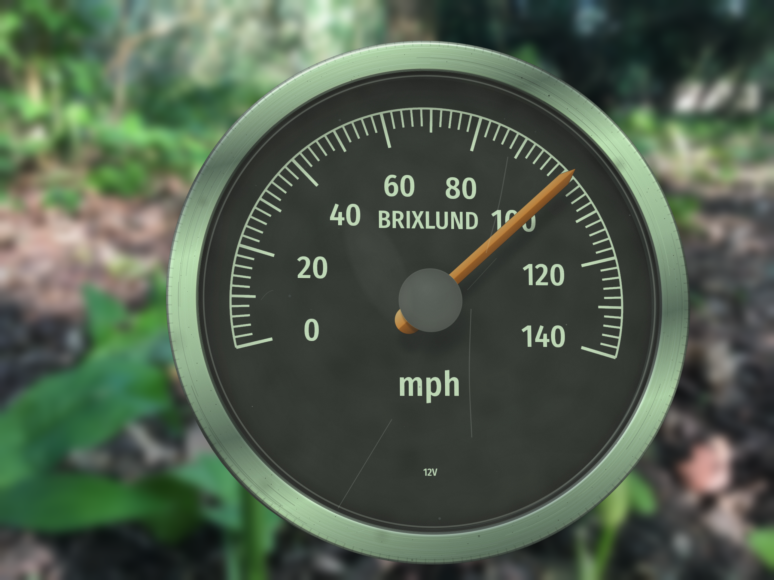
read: 101 mph
